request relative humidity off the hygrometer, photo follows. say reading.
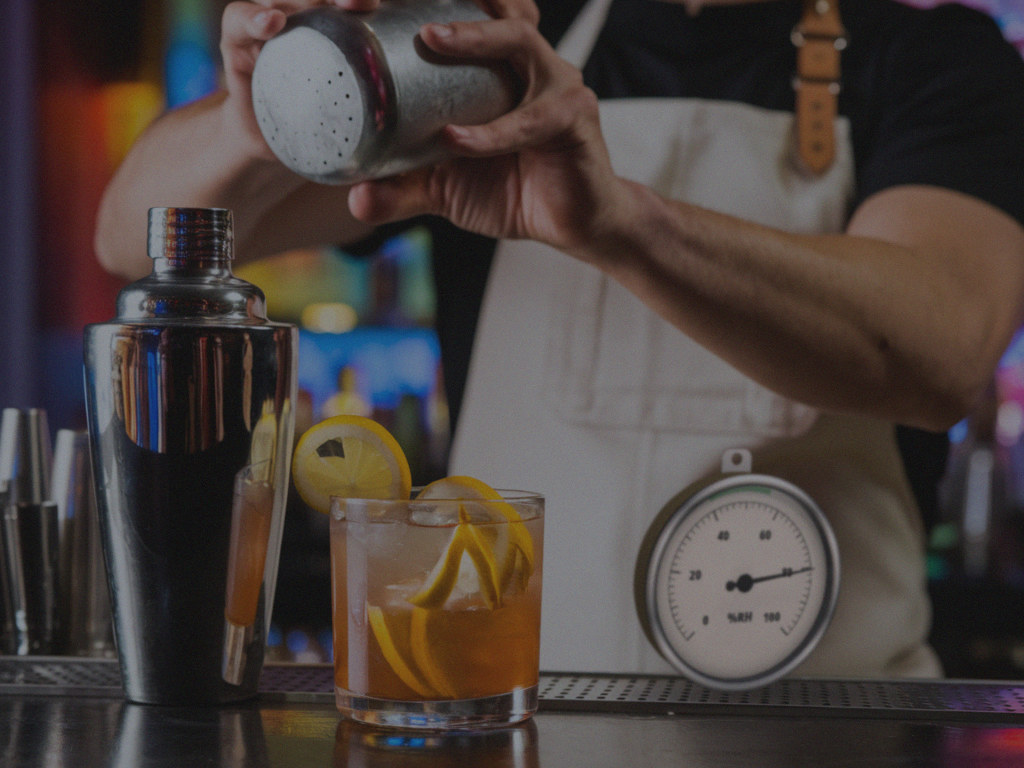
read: 80 %
